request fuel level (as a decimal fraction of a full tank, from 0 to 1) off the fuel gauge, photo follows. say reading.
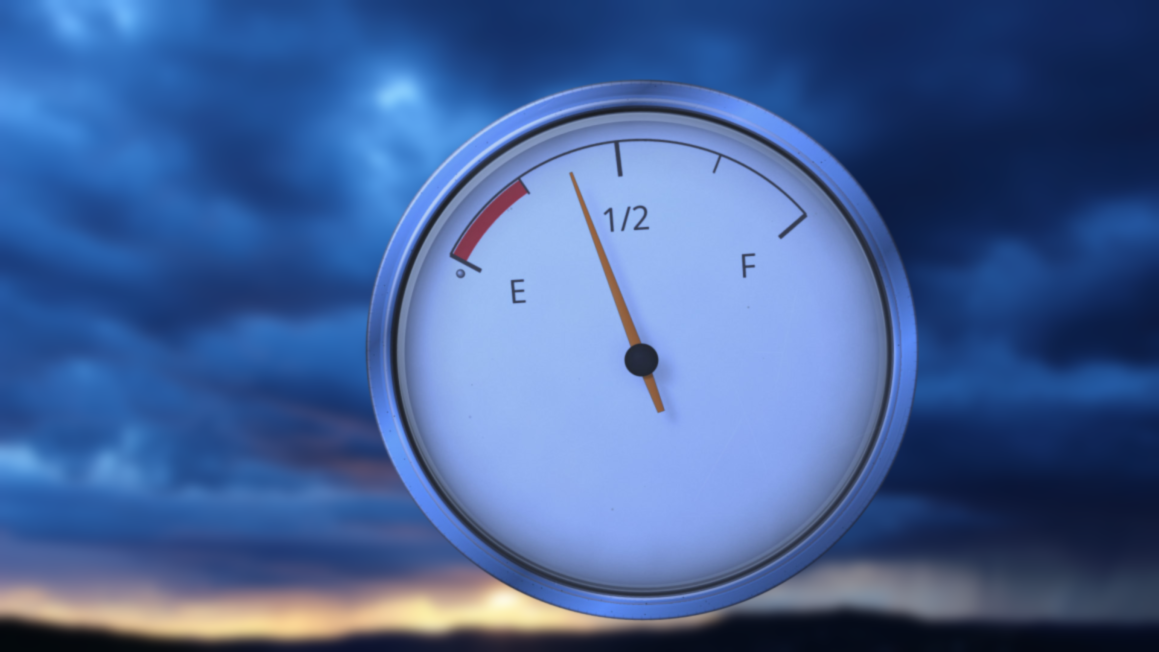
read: 0.375
